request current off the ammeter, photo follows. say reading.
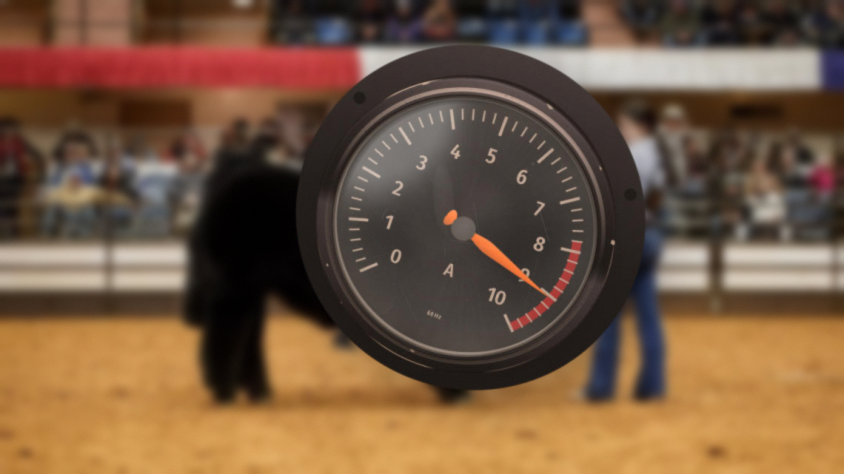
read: 9 A
